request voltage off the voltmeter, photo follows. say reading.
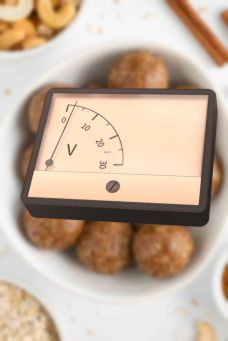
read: 2.5 V
